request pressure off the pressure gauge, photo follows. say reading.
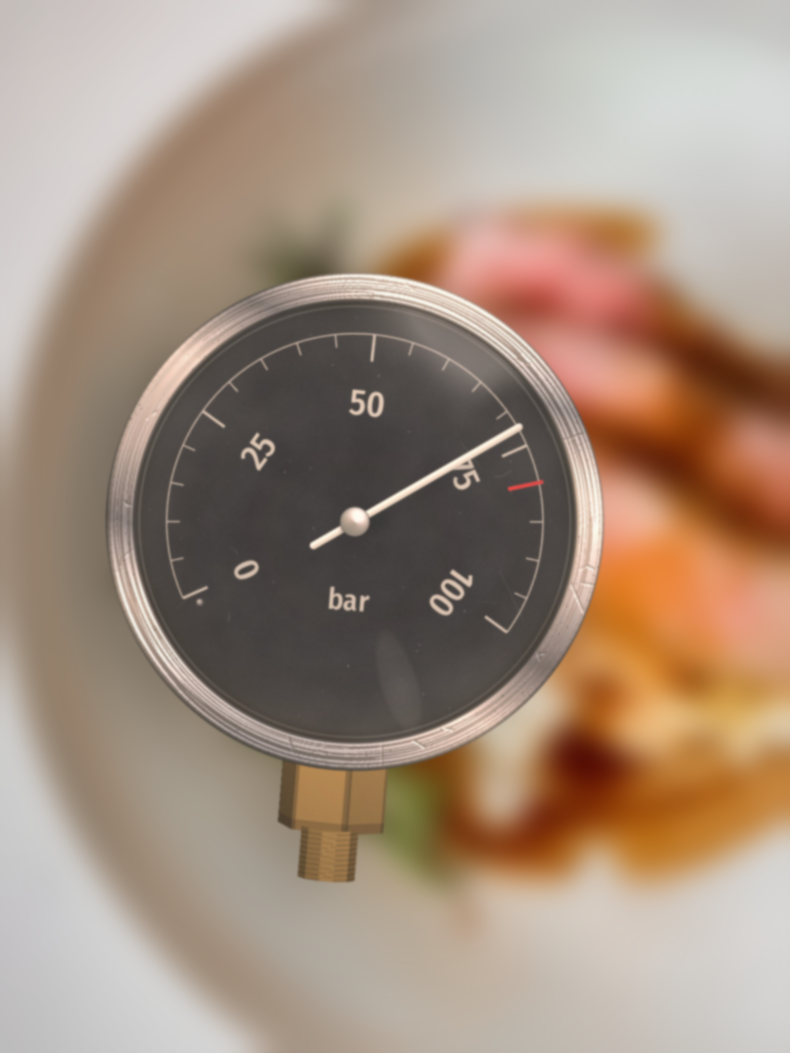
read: 72.5 bar
